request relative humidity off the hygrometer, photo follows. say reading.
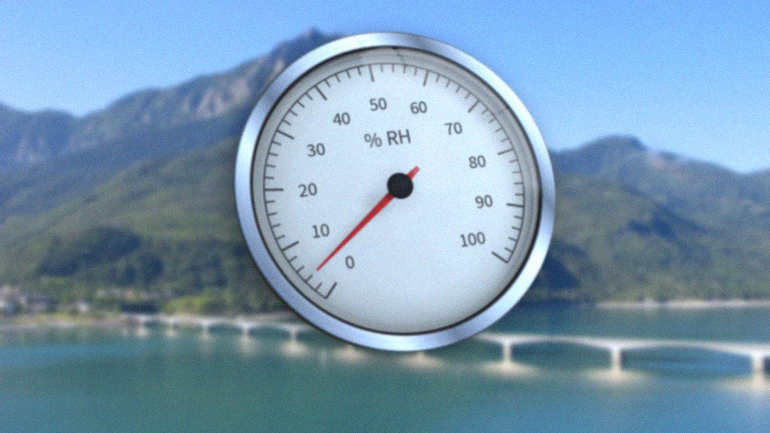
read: 4 %
